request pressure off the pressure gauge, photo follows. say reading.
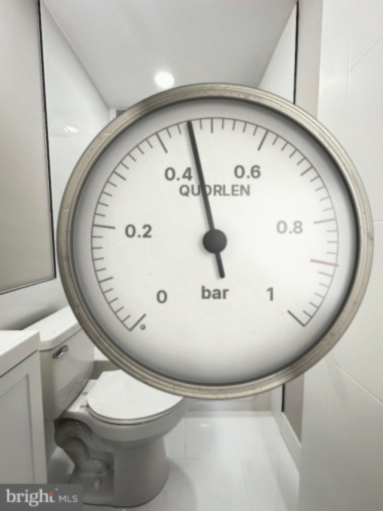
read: 0.46 bar
